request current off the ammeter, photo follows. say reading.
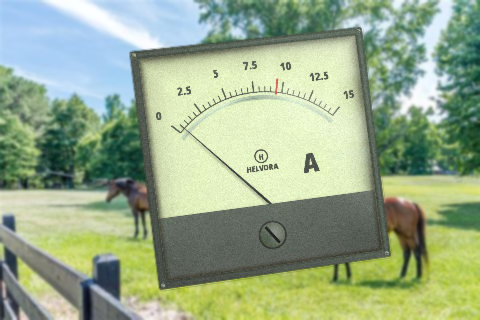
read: 0.5 A
